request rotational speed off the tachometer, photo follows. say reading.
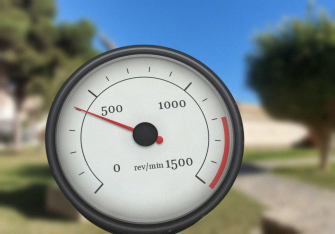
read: 400 rpm
